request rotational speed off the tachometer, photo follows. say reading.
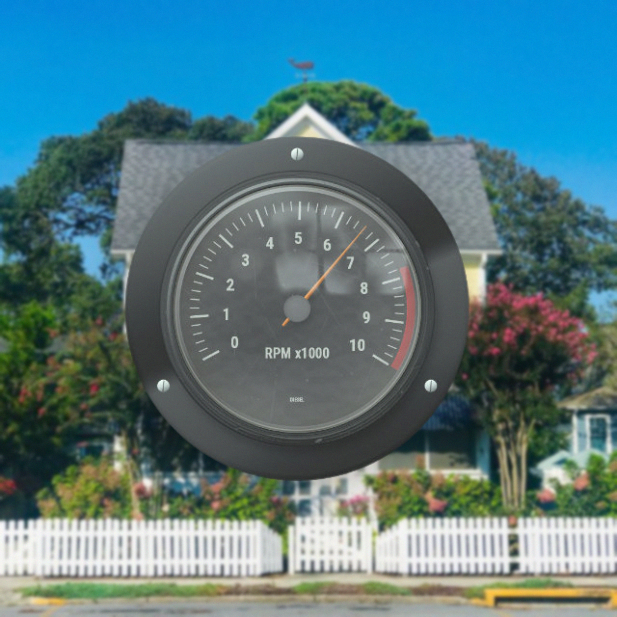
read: 6600 rpm
